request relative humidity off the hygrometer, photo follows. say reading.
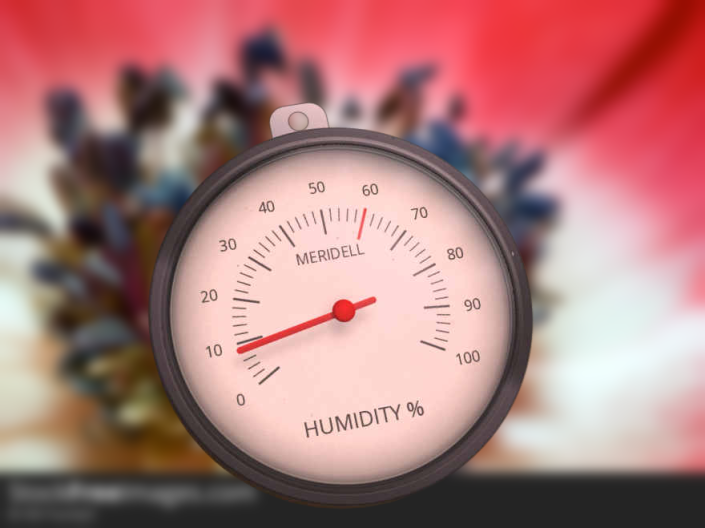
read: 8 %
